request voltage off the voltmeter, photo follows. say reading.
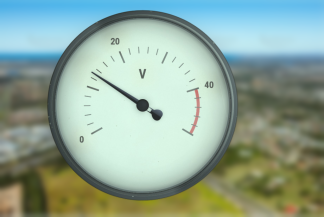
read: 13 V
